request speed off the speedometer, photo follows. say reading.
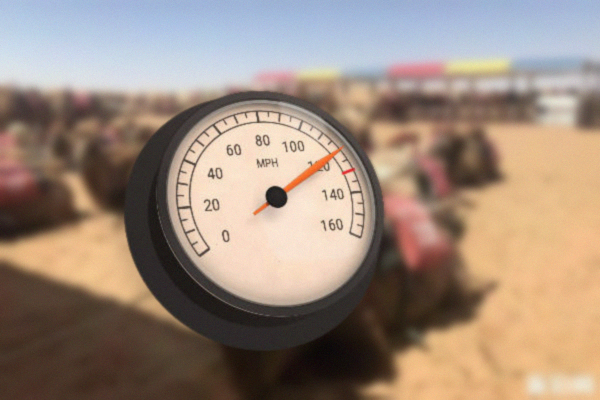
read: 120 mph
